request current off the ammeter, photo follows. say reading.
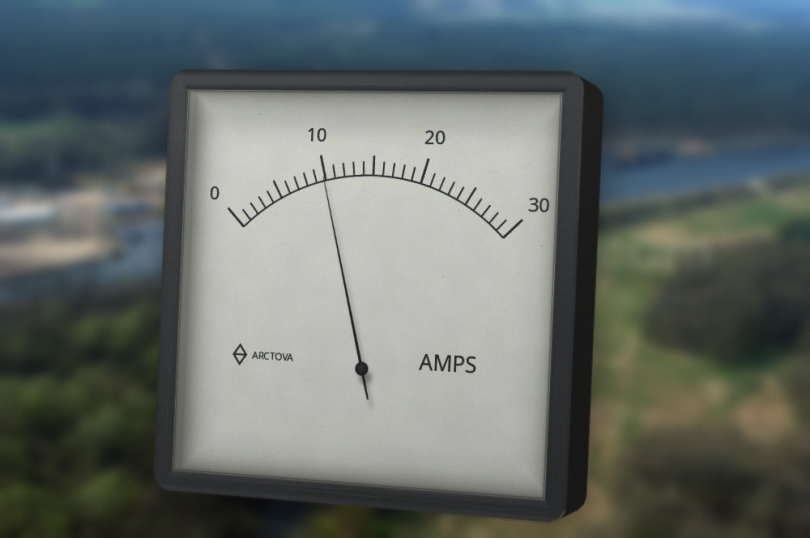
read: 10 A
